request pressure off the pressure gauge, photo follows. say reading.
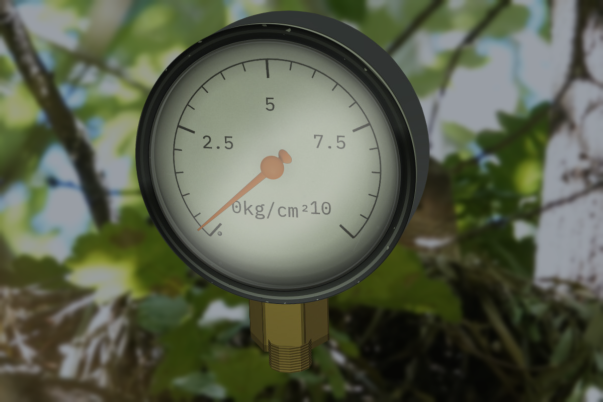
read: 0.25 kg/cm²
